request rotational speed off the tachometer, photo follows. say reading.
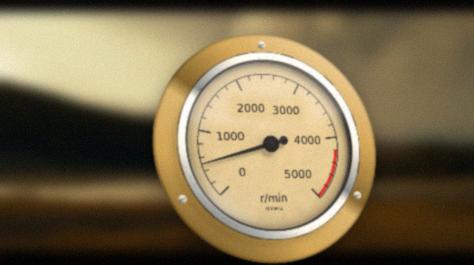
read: 500 rpm
